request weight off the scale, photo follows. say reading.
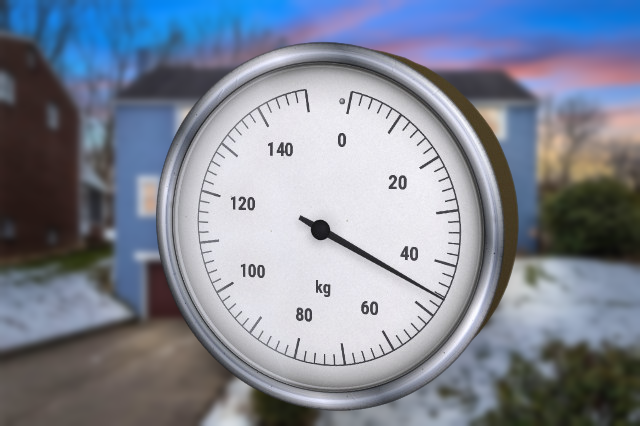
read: 46 kg
